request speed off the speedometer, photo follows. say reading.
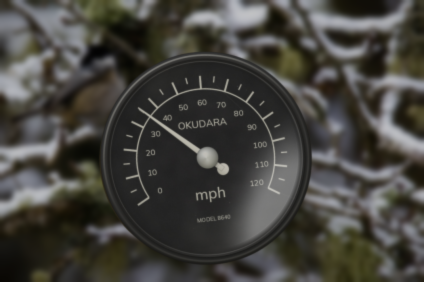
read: 35 mph
